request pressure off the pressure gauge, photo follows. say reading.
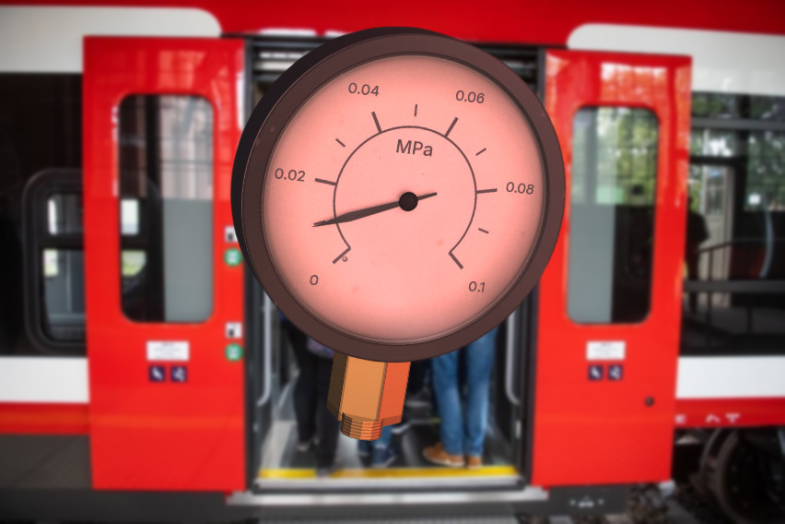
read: 0.01 MPa
